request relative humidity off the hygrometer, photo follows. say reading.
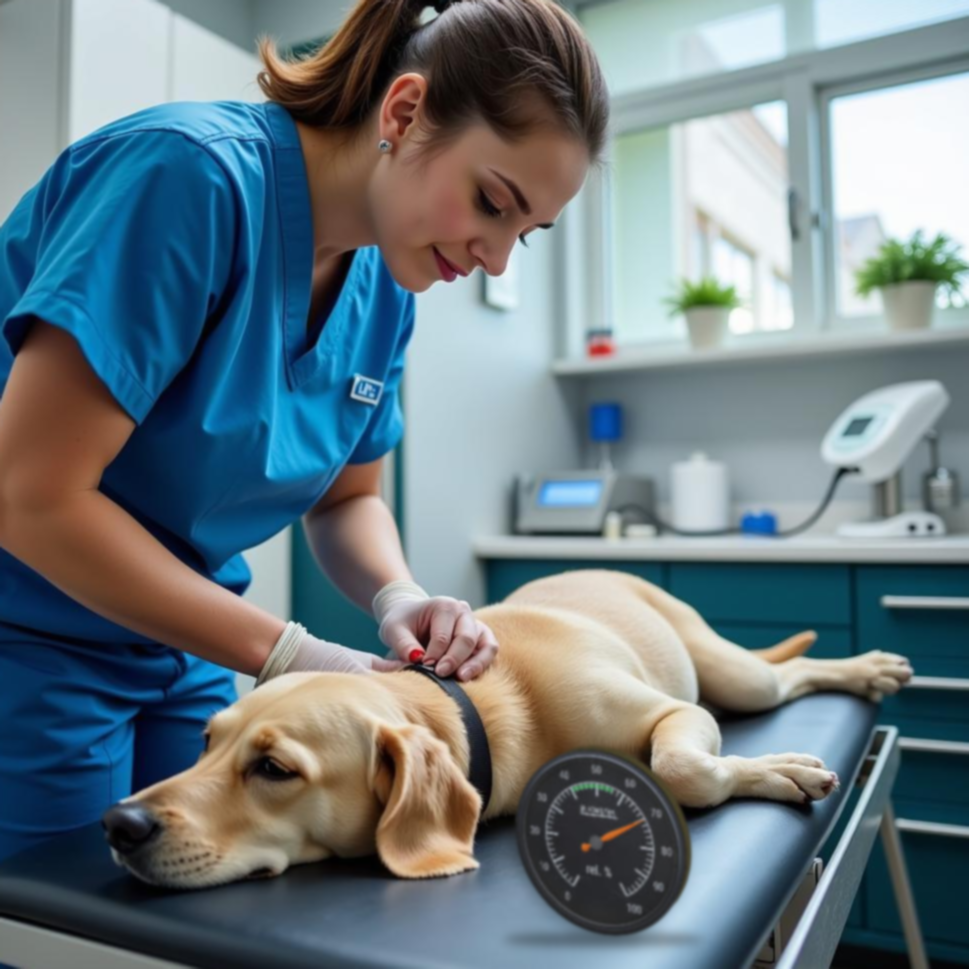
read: 70 %
